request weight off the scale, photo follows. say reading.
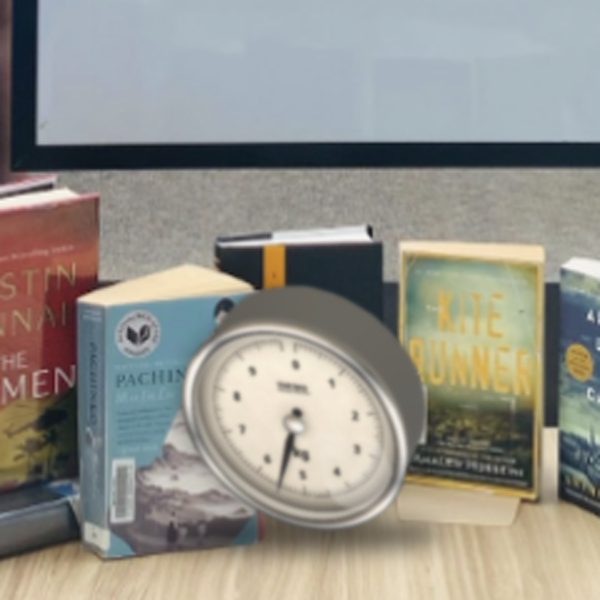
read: 5.5 kg
